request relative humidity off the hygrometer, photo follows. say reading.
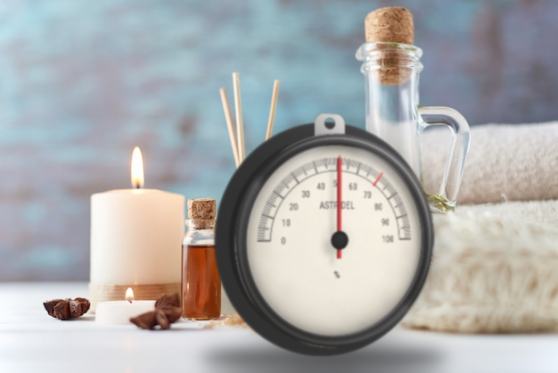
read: 50 %
